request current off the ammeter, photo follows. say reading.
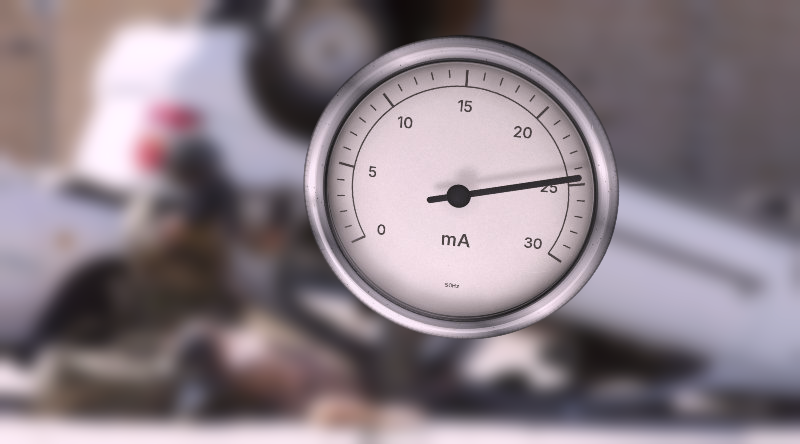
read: 24.5 mA
